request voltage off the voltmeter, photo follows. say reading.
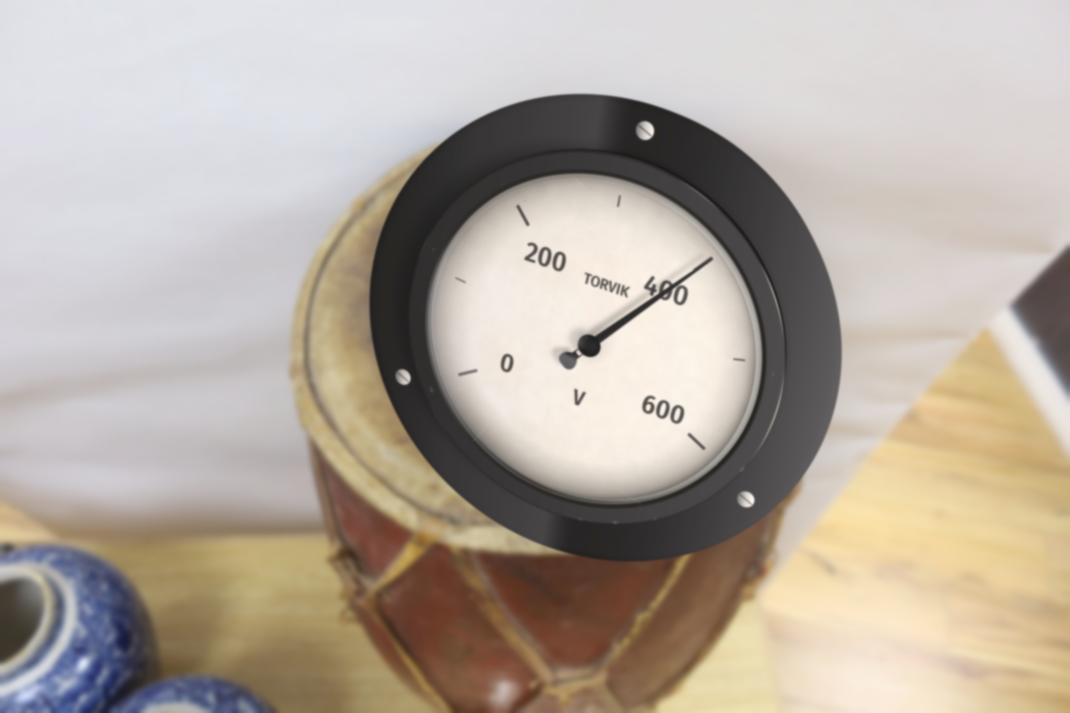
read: 400 V
